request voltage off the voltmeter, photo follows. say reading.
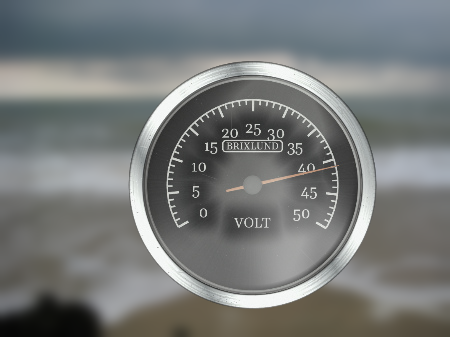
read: 41 V
